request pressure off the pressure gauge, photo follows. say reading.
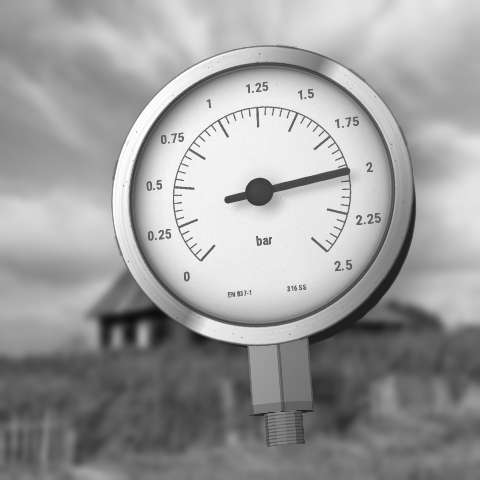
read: 2 bar
